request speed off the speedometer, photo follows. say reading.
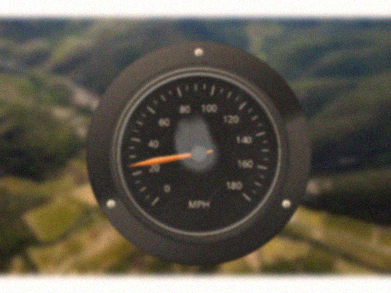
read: 25 mph
